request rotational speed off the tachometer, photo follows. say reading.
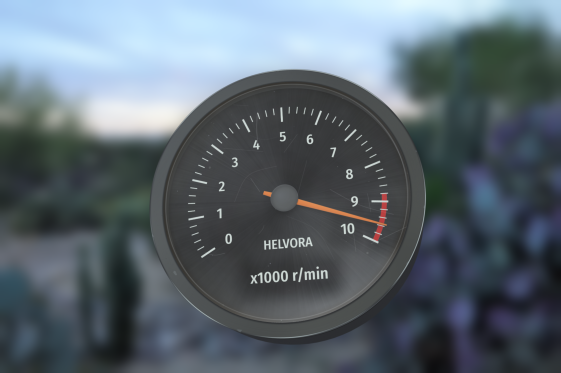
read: 9600 rpm
